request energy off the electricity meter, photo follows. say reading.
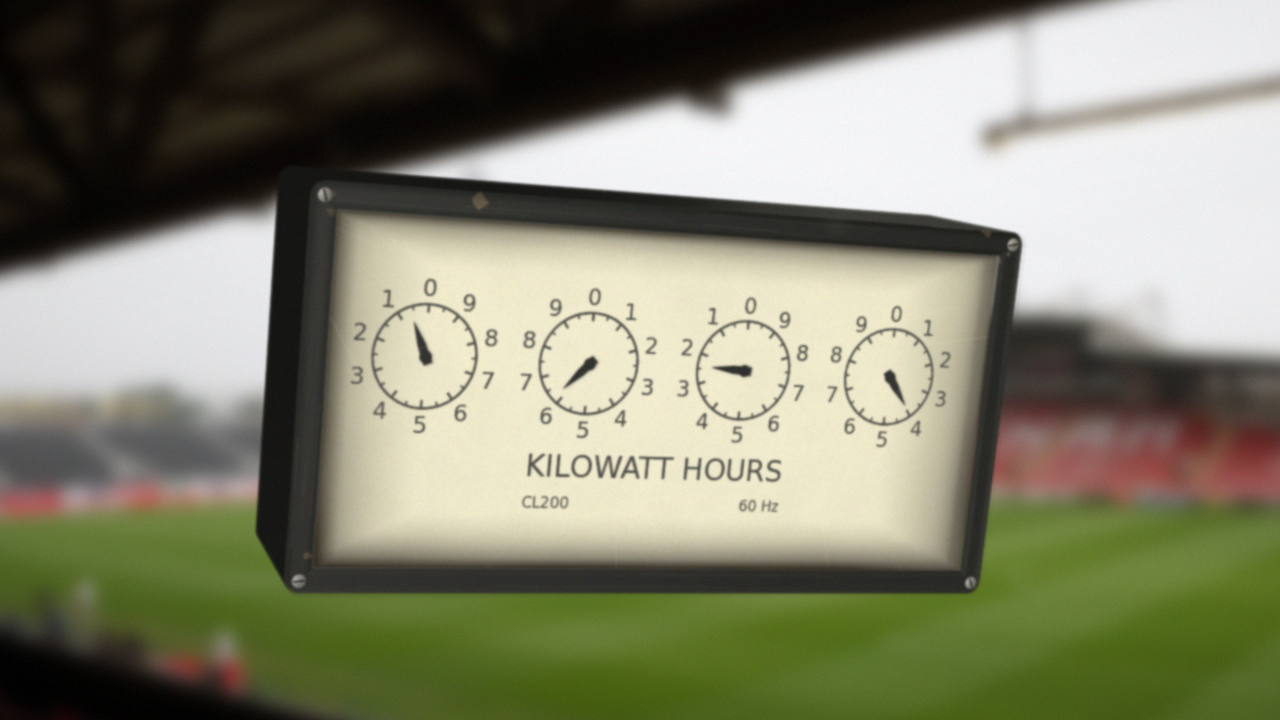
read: 624 kWh
